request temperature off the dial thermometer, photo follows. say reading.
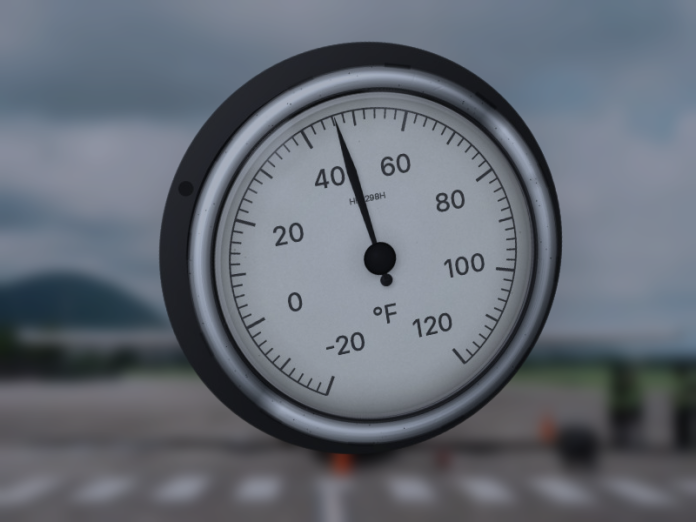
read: 46 °F
